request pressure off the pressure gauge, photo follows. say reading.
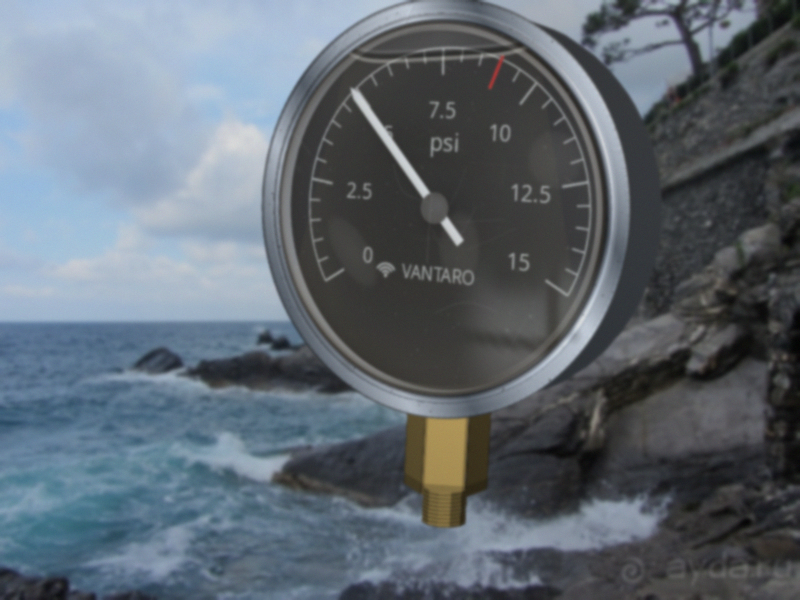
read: 5 psi
